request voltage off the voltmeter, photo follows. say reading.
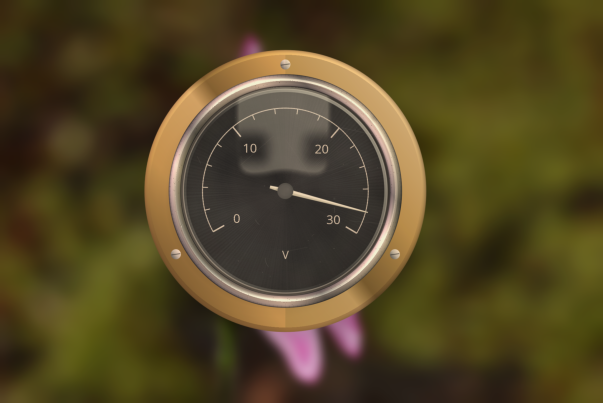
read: 28 V
